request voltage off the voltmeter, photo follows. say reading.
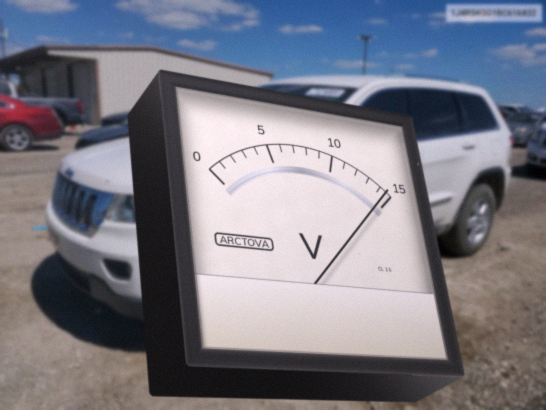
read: 14.5 V
